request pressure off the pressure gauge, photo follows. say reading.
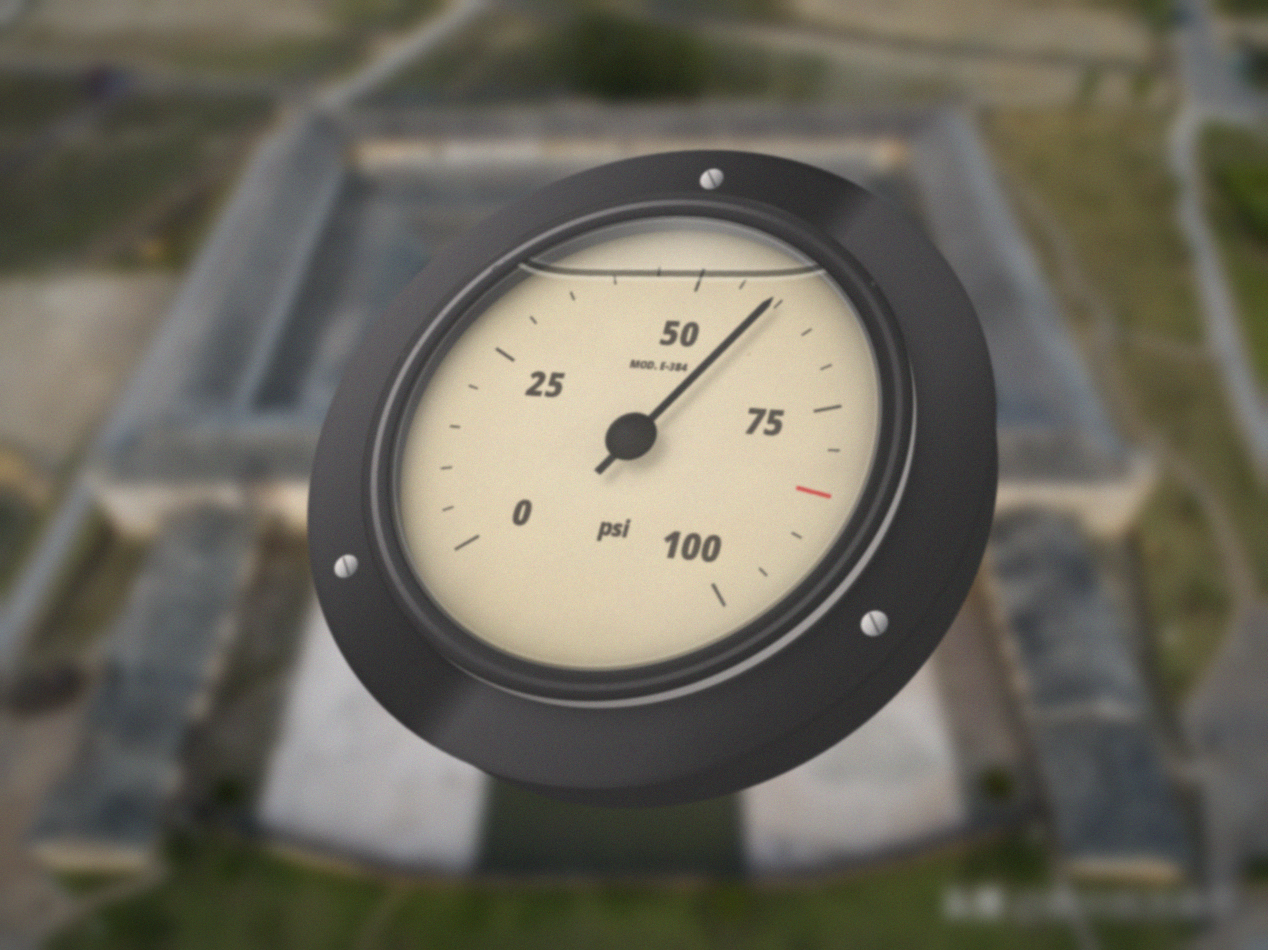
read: 60 psi
